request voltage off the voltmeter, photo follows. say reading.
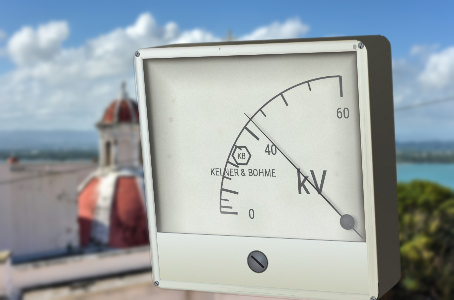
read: 42.5 kV
